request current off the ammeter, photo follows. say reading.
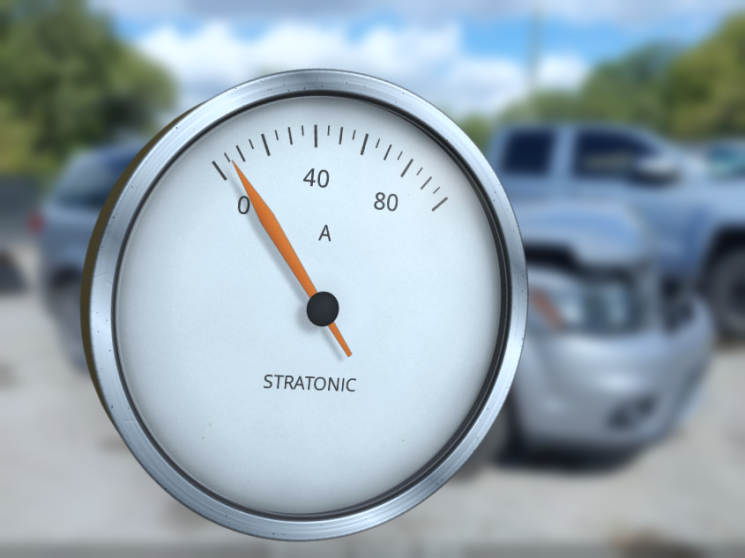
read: 5 A
